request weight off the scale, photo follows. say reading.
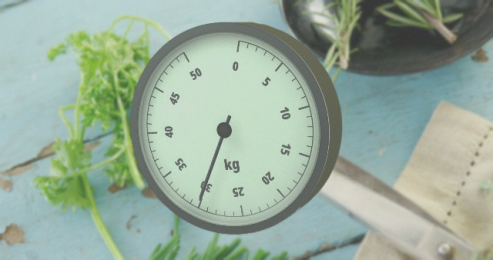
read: 30 kg
